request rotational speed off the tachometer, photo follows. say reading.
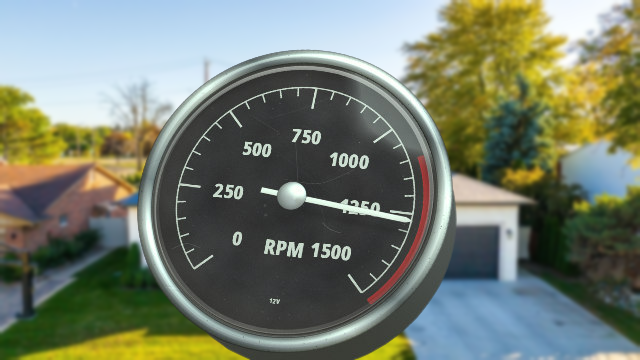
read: 1275 rpm
